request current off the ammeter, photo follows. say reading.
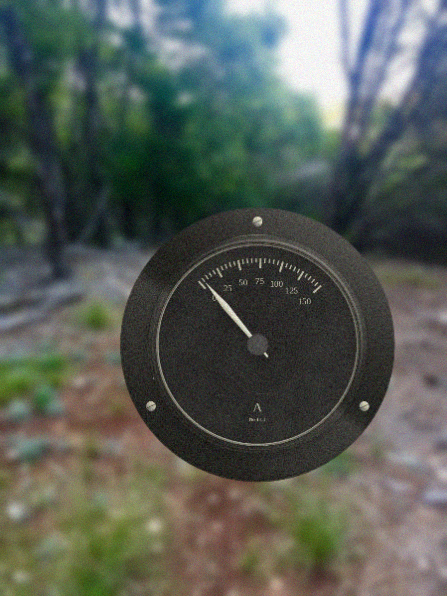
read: 5 A
